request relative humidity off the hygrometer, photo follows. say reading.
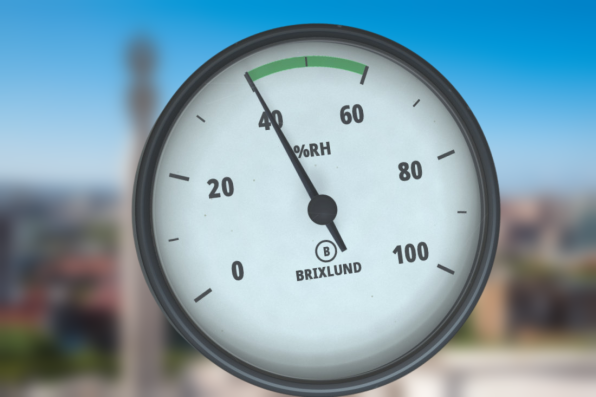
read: 40 %
